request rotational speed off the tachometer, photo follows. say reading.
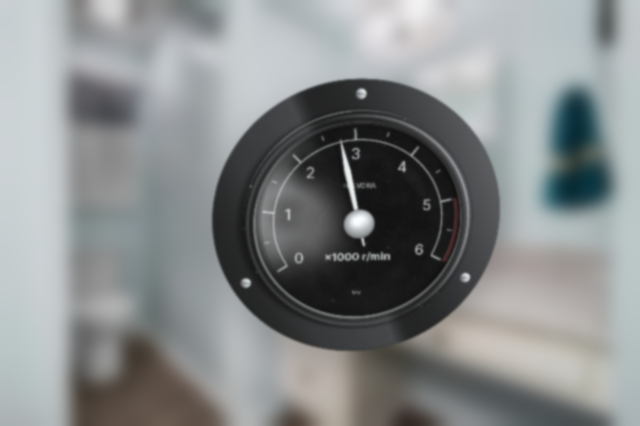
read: 2750 rpm
